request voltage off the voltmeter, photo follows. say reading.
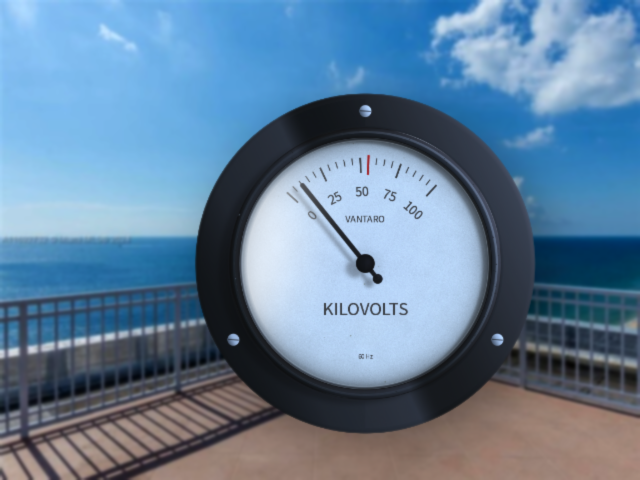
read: 10 kV
